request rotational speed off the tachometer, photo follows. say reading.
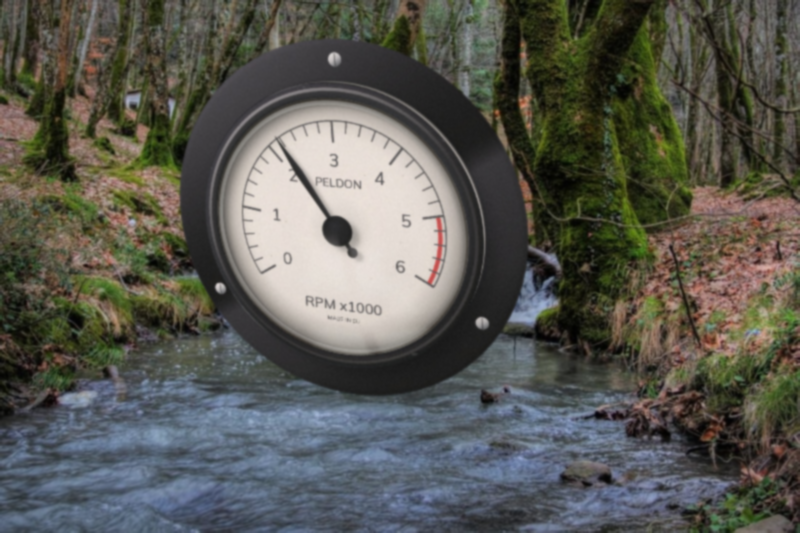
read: 2200 rpm
